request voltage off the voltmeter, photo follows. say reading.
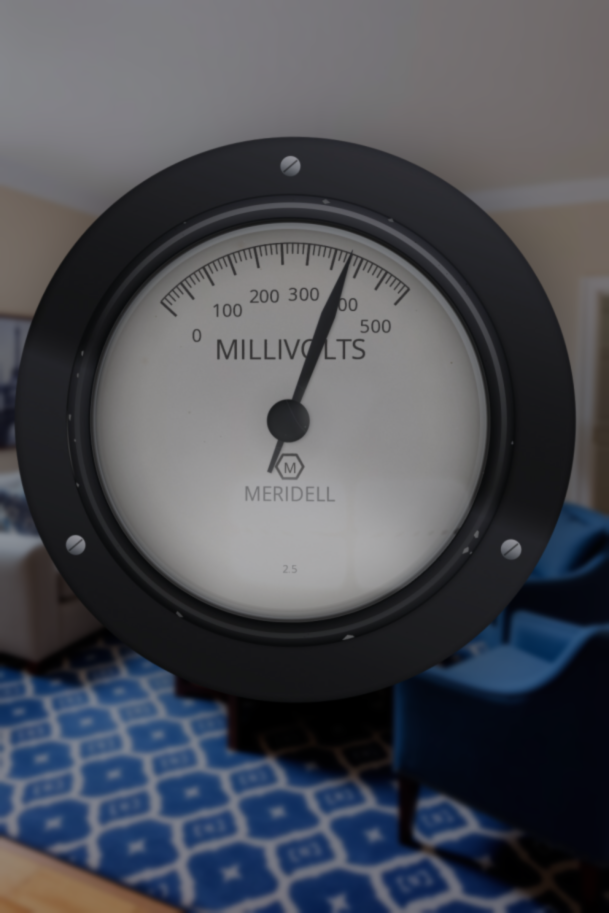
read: 380 mV
